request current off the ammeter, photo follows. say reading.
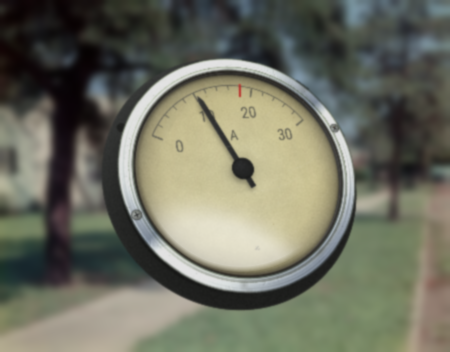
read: 10 A
